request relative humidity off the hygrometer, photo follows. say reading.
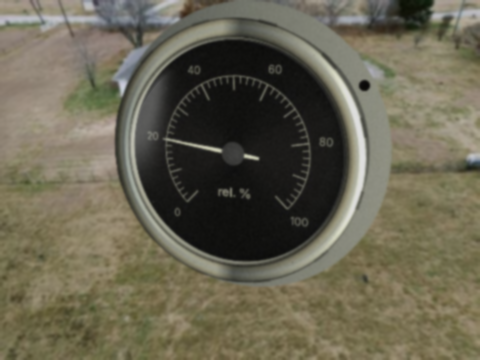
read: 20 %
